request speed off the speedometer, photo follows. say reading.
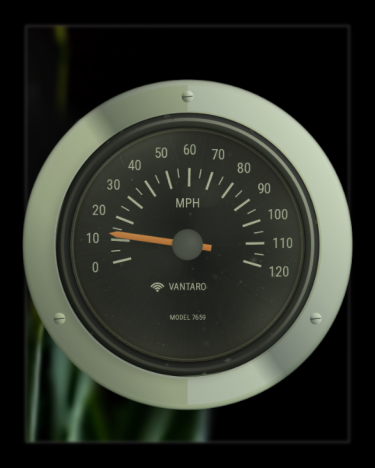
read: 12.5 mph
